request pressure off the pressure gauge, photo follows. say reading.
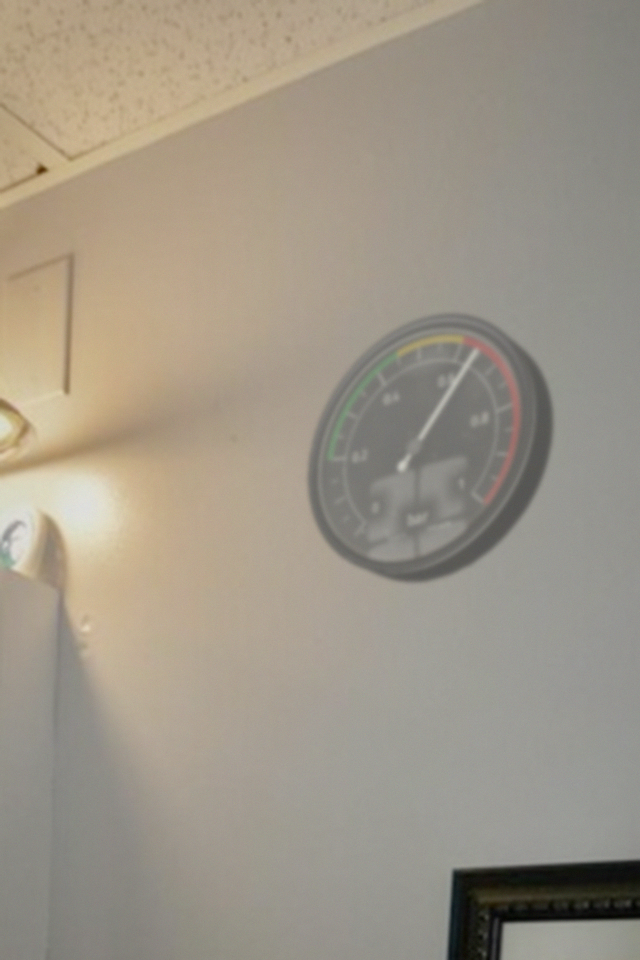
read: 0.65 bar
